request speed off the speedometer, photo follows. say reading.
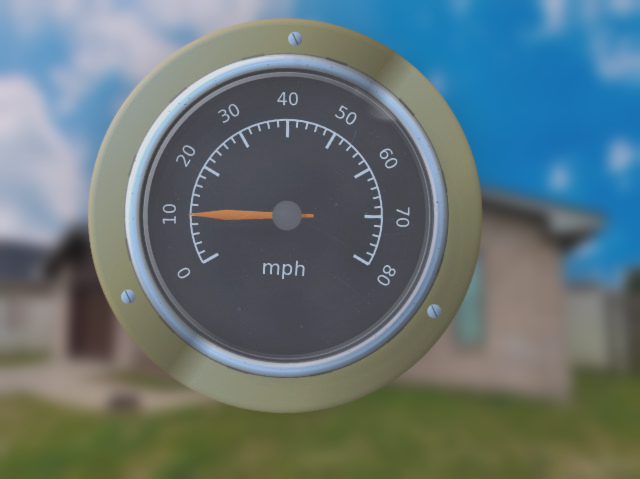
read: 10 mph
